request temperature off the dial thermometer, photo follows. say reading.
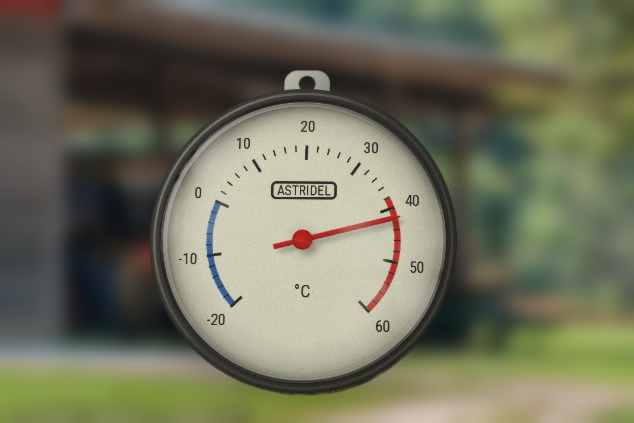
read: 42 °C
